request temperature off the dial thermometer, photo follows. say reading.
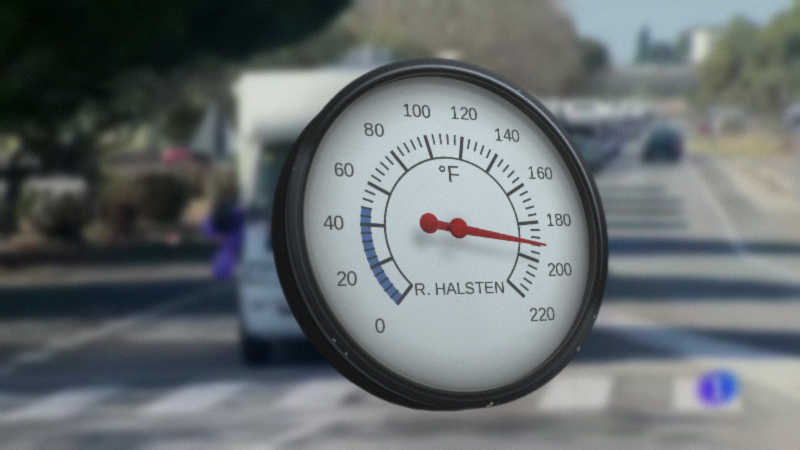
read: 192 °F
